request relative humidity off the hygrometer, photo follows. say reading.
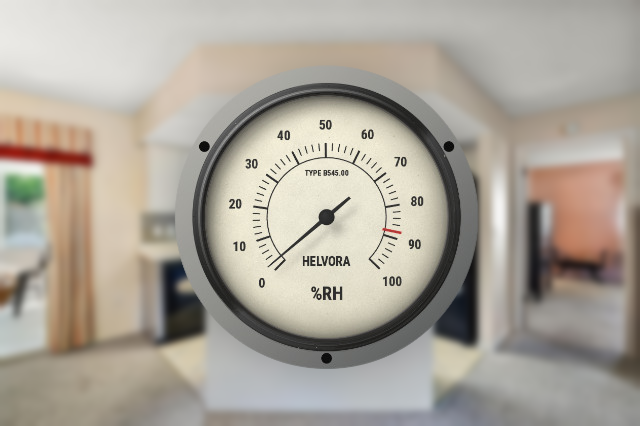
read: 2 %
